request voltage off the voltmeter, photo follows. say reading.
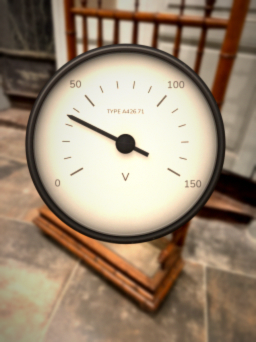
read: 35 V
